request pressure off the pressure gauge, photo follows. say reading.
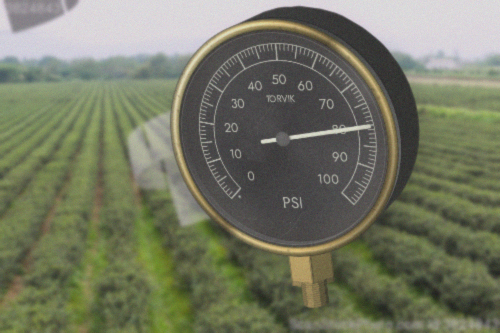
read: 80 psi
